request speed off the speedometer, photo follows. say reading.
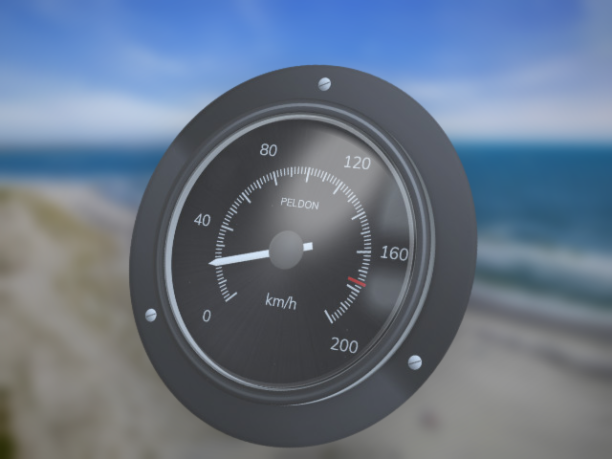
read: 20 km/h
